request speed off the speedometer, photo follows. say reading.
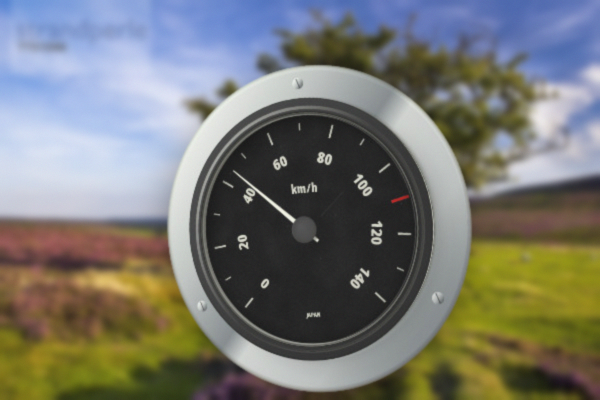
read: 45 km/h
